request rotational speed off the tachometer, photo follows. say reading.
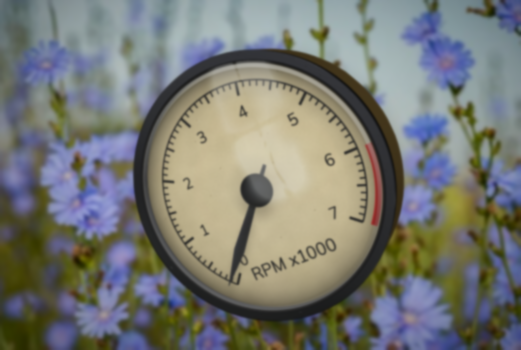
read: 100 rpm
